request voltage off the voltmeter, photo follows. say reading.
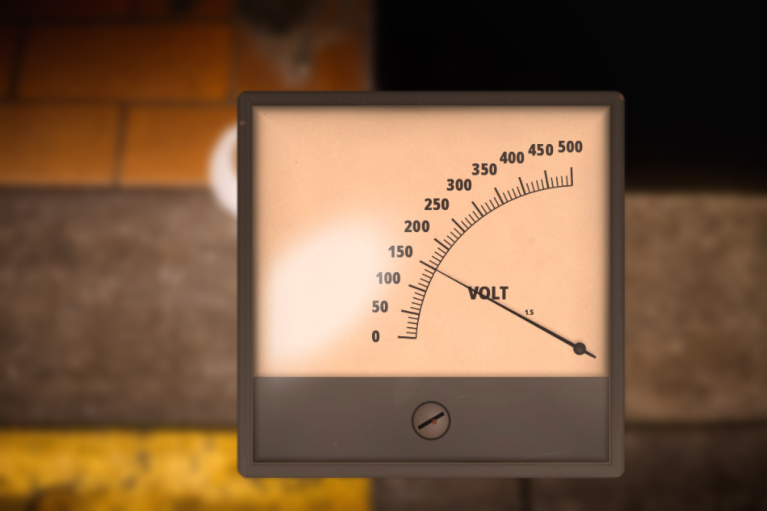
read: 150 V
